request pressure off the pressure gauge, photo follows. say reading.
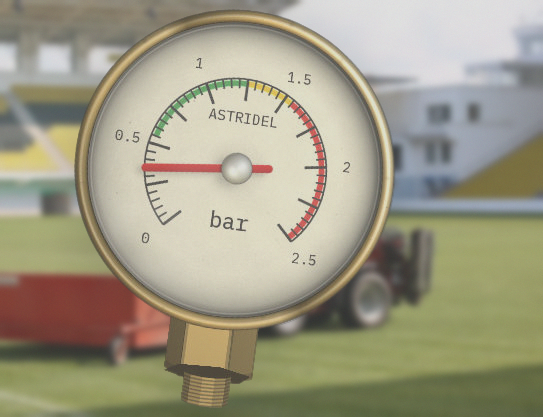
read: 0.35 bar
